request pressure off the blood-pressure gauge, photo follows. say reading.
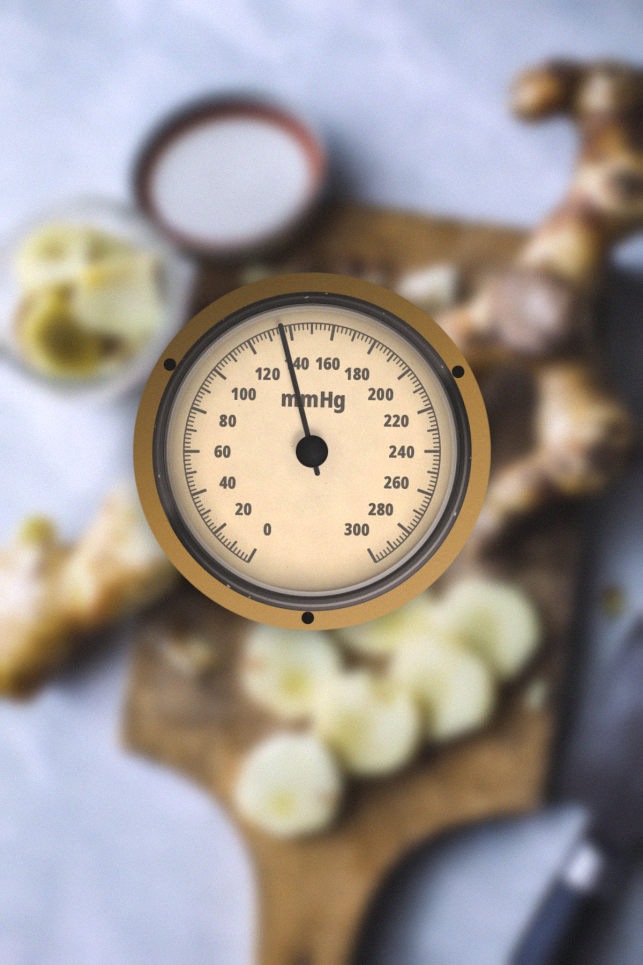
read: 136 mmHg
